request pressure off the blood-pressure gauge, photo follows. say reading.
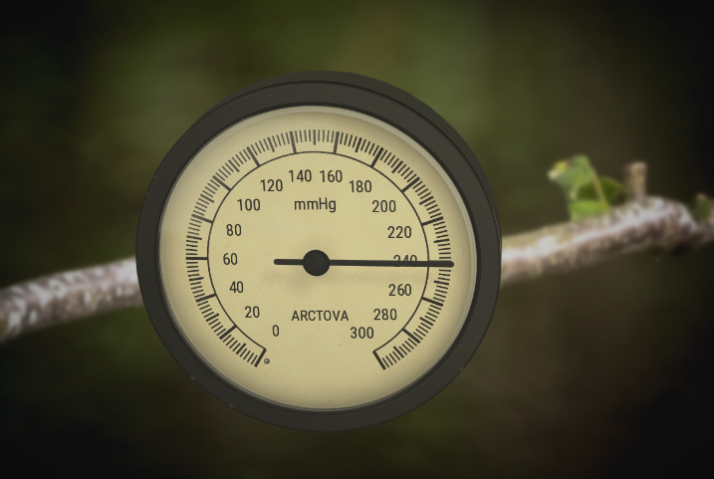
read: 240 mmHg
